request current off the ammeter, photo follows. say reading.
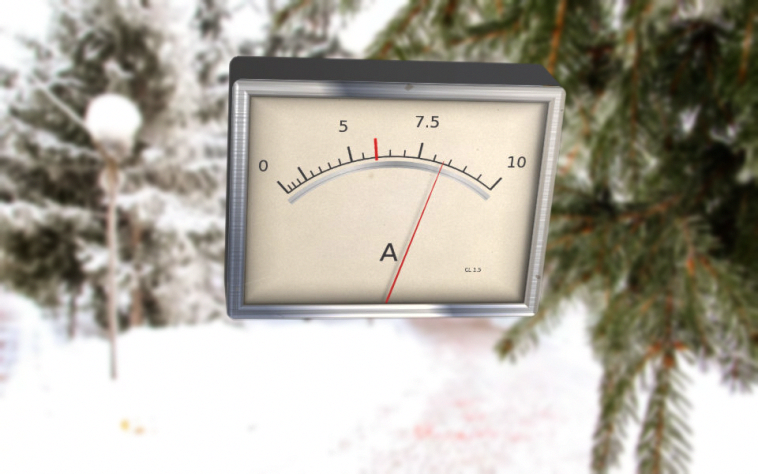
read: 8.25 A
